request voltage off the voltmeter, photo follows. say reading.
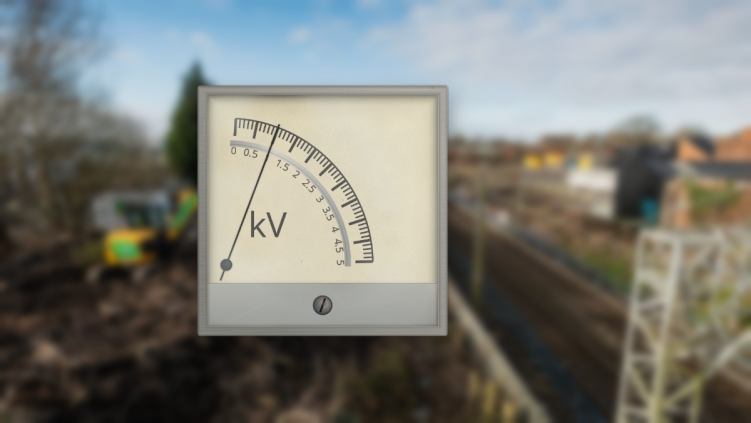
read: 1 kV
